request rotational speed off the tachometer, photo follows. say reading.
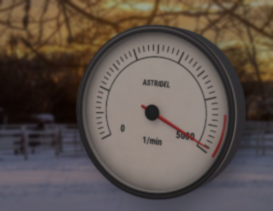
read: 4900 rpm
